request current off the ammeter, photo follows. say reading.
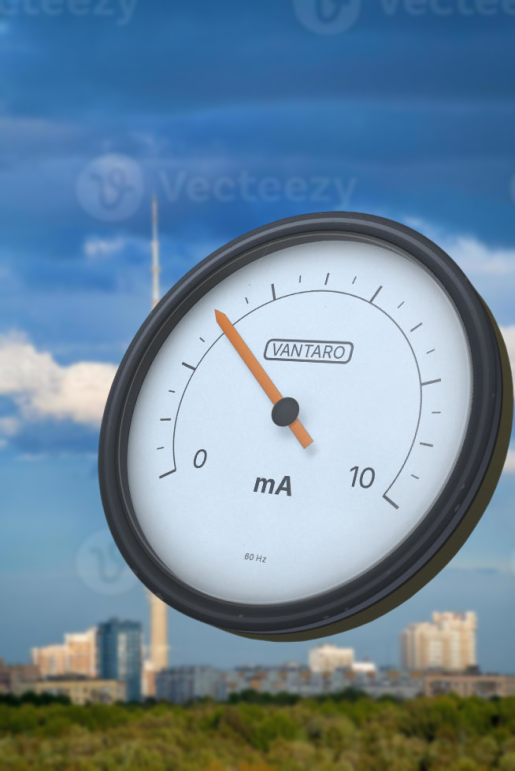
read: 3 mA
